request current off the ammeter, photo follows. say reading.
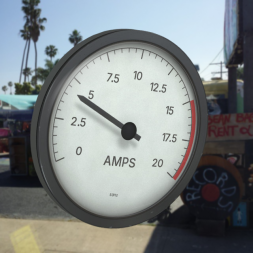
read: 4.25 A
